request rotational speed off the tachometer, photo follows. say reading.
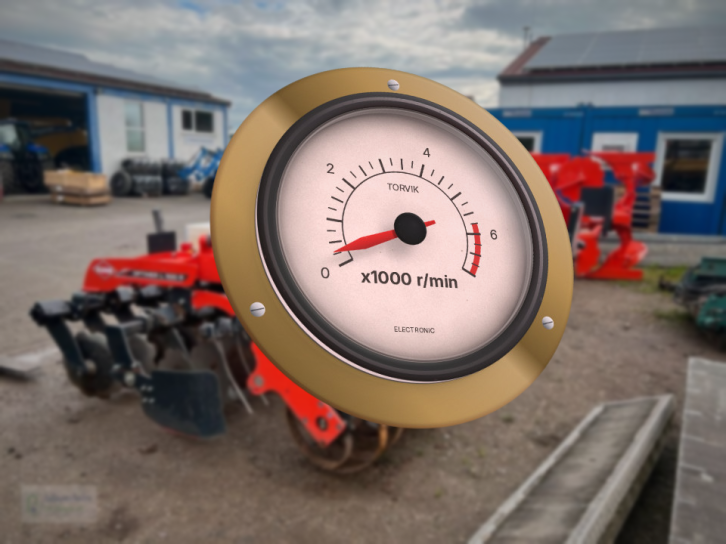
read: 250 rpm
